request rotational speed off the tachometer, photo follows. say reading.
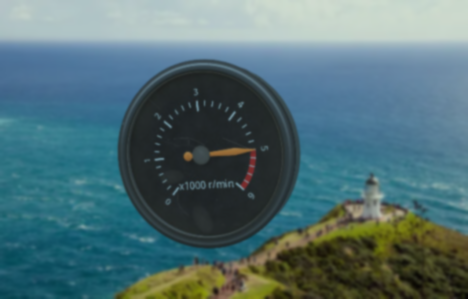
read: 5000 rpm
